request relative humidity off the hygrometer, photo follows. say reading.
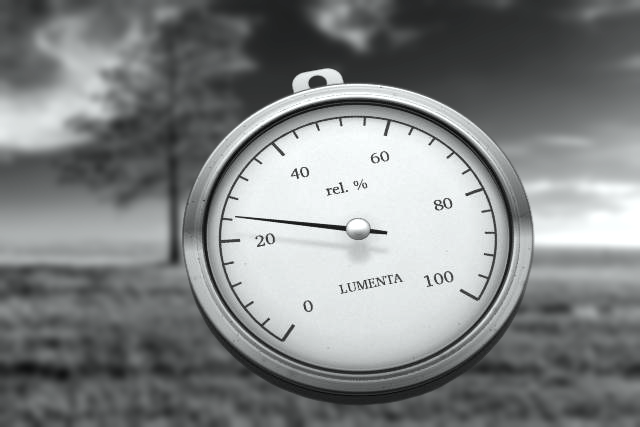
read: 24 %
